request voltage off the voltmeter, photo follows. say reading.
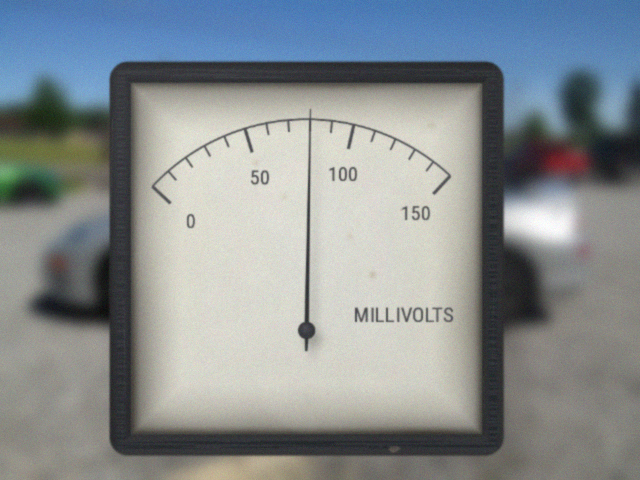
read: 80 mV
